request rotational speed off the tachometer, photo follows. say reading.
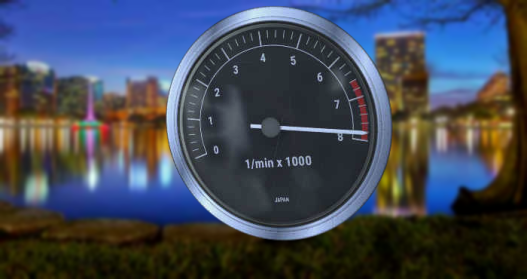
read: 7800 rpm
